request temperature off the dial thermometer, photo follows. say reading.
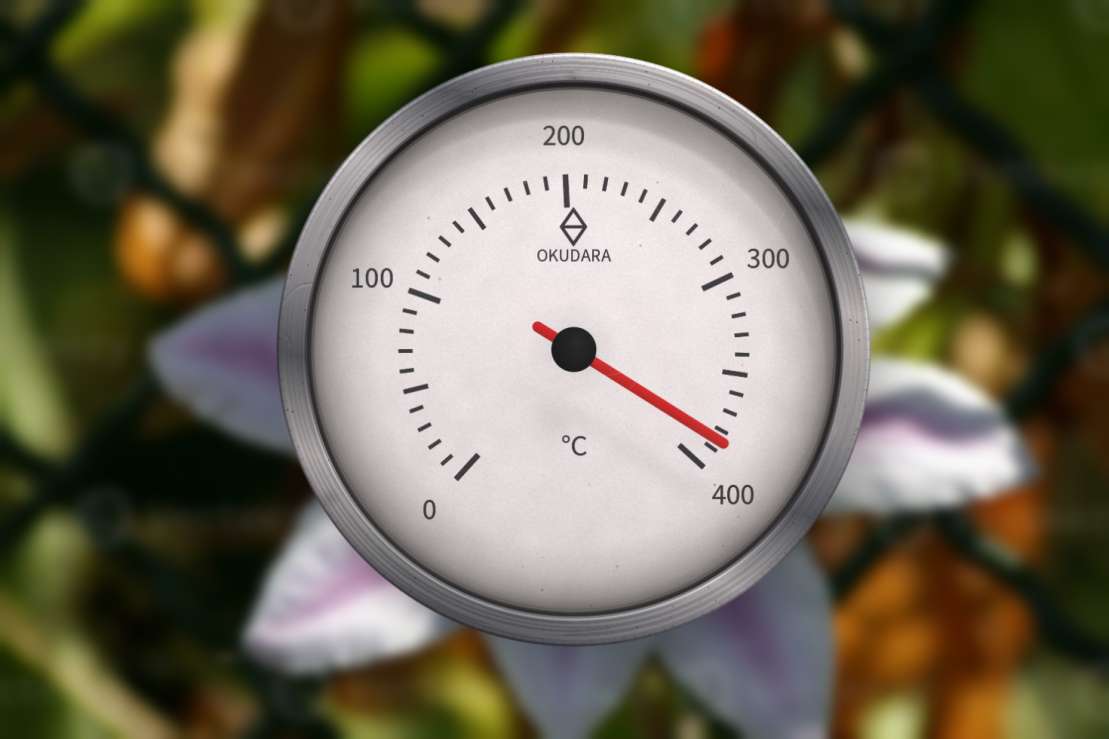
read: 385 °C
